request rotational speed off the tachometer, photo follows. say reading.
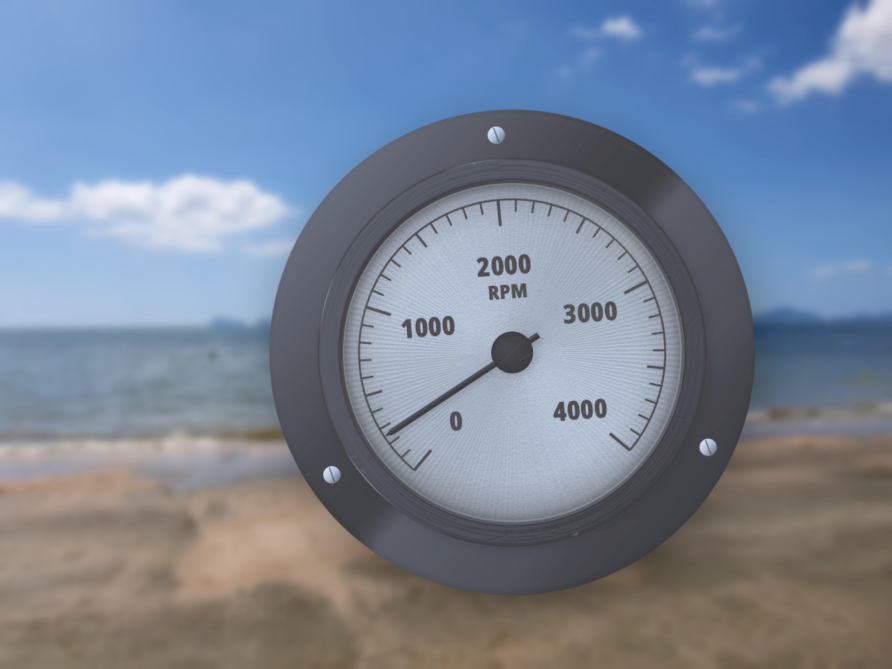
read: 250 rpm
